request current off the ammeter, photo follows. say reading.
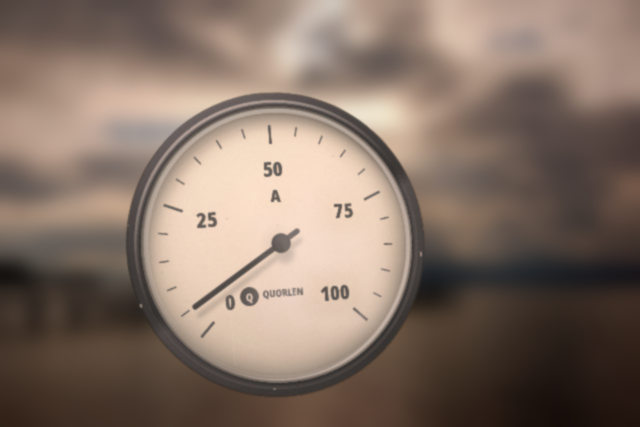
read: 5 A
